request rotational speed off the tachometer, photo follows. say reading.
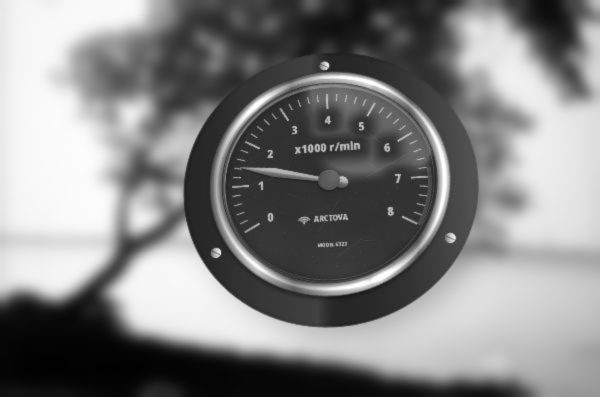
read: 1400 rpm
